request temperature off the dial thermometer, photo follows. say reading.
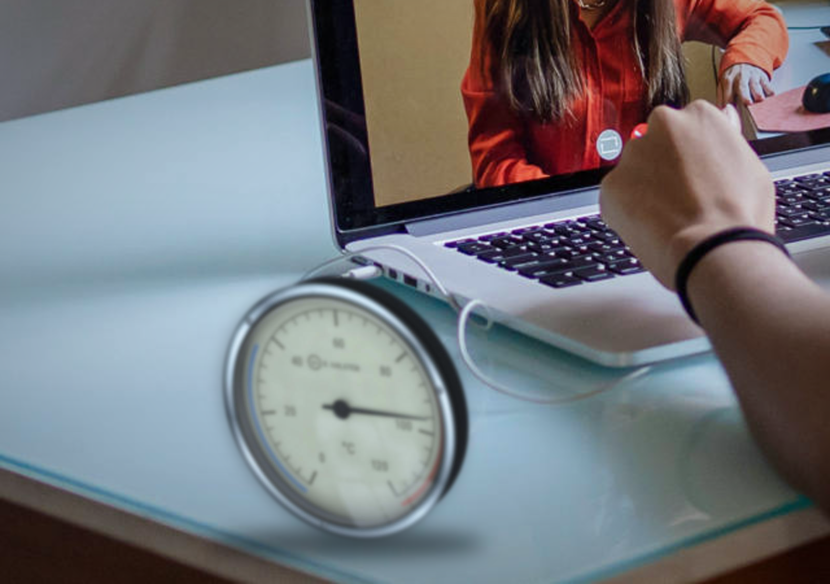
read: 96 °C
